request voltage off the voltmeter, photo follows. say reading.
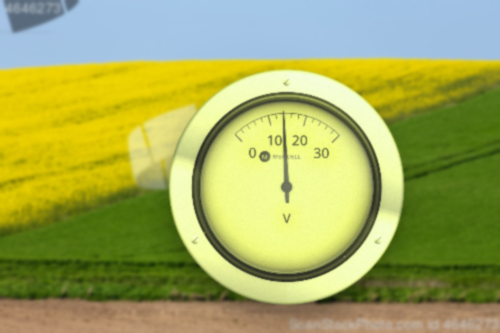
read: 14 V
